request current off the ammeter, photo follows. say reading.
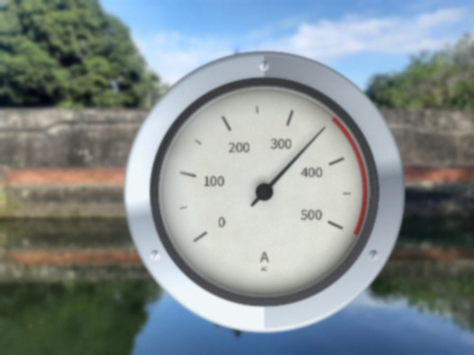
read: 350 A
